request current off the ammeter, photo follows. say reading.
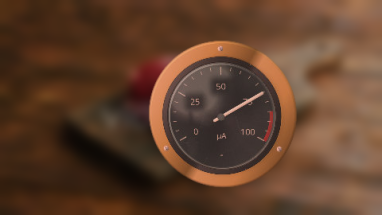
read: 75 µA
